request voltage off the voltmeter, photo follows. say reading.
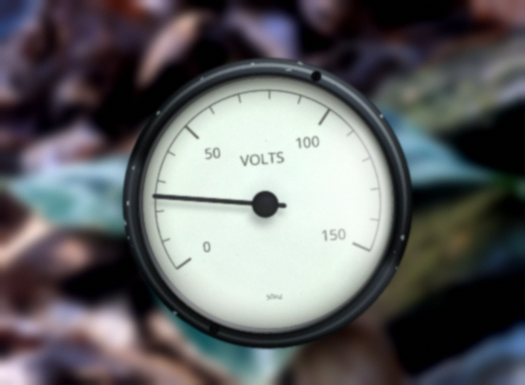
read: 25 V
